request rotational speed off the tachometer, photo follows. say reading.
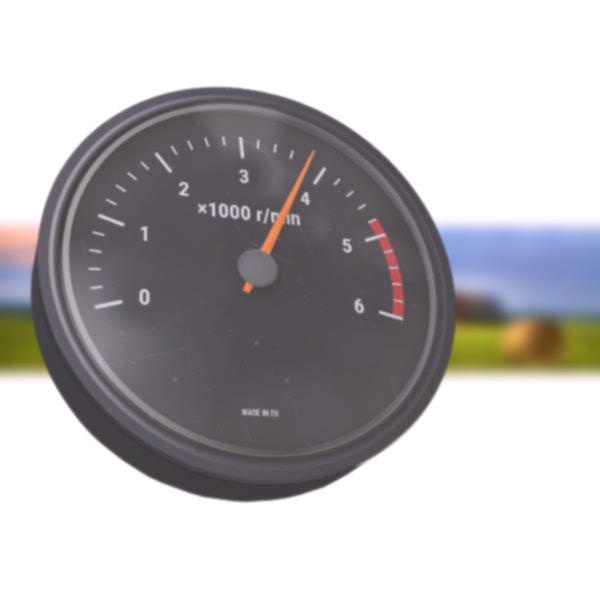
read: 3800 rpm
